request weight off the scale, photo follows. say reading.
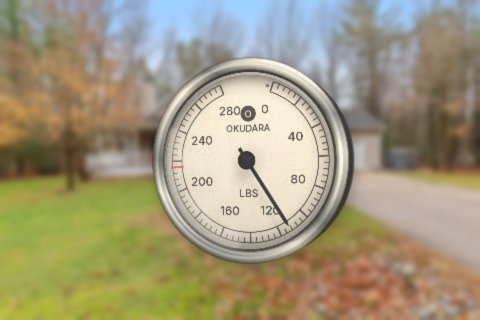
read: 112 lb
